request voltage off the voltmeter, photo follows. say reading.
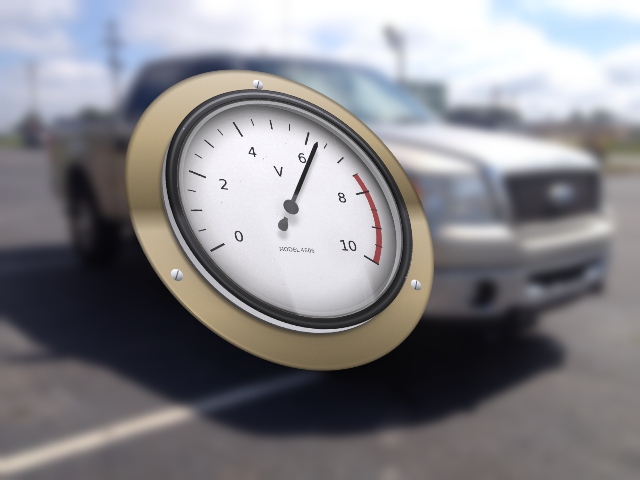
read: 6.25 V
